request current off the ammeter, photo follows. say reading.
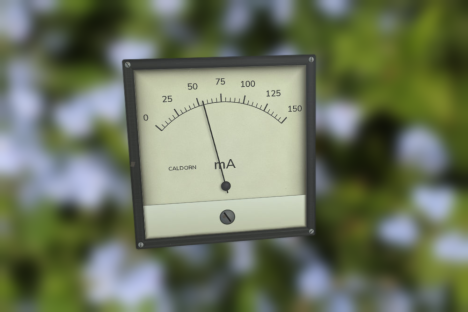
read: 55 mA
